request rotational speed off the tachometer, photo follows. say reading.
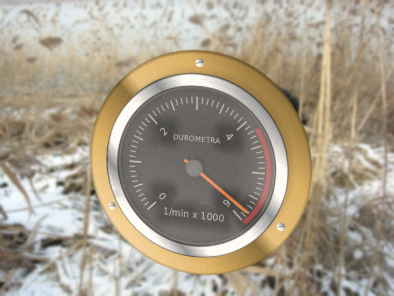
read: 5800 rpm
